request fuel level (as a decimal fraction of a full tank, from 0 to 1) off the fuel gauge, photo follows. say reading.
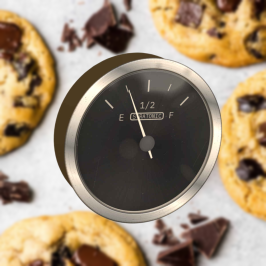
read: 0.25
